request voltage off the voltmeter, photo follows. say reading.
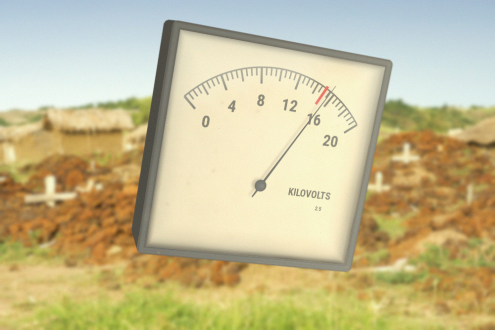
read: 15.5 kV
